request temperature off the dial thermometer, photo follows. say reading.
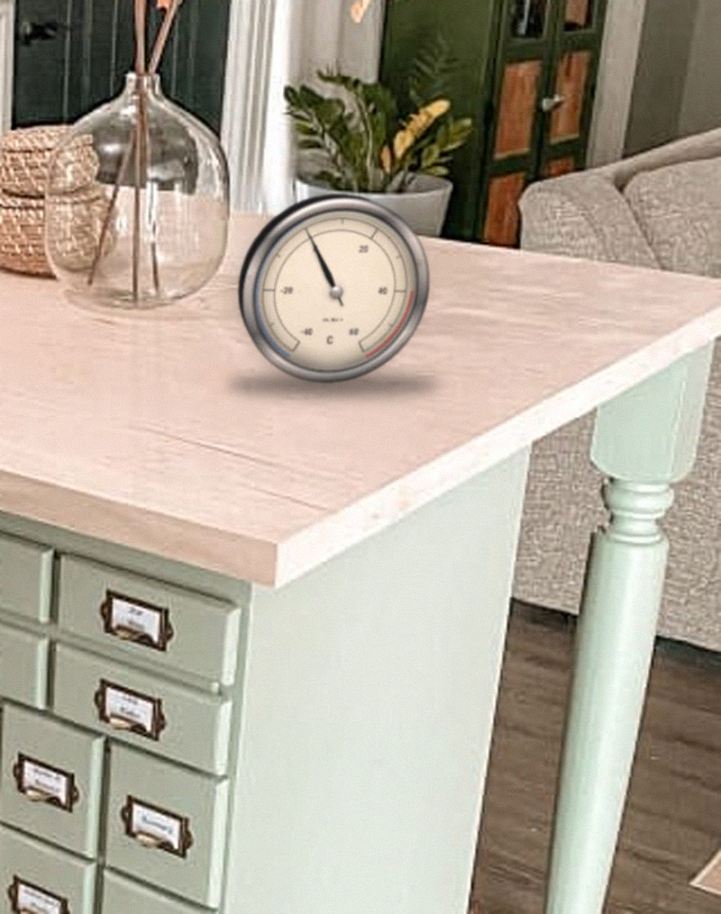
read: 0 °C
